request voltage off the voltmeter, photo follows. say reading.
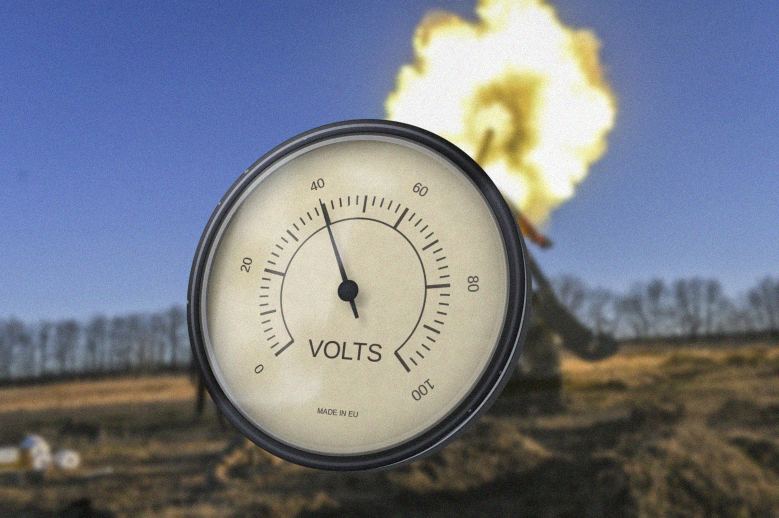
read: 40 V
